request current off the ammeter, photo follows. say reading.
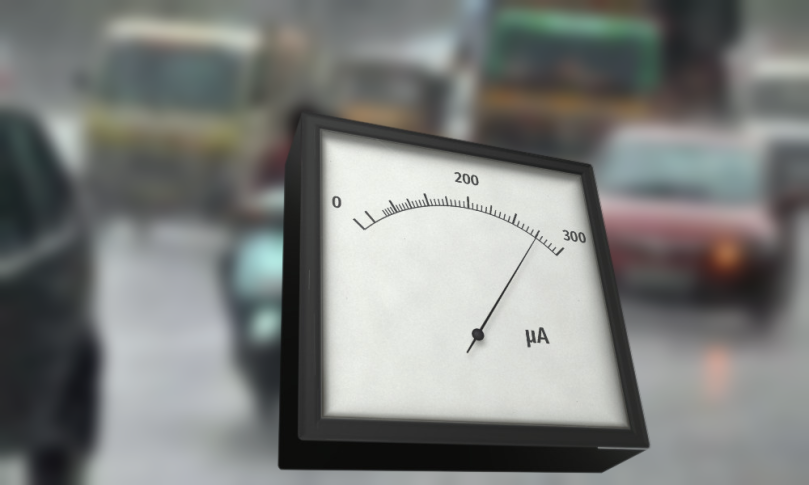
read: 275 µA
